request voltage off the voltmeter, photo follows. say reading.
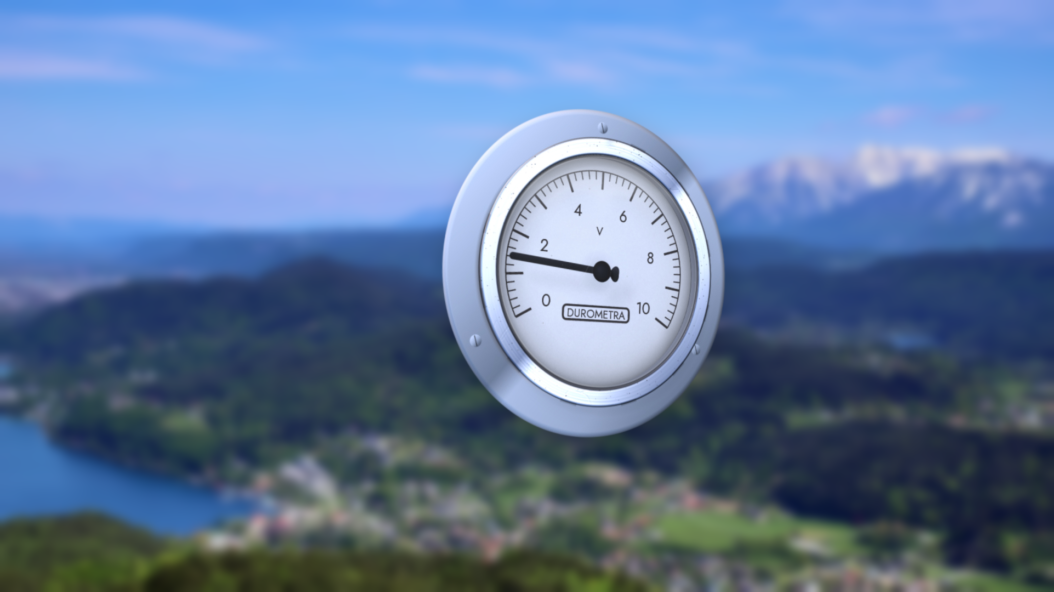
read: 1.4 V
